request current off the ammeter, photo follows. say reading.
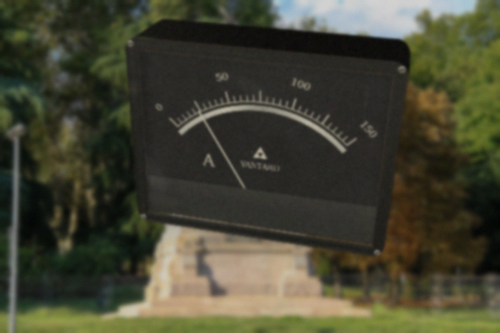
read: 25 A
